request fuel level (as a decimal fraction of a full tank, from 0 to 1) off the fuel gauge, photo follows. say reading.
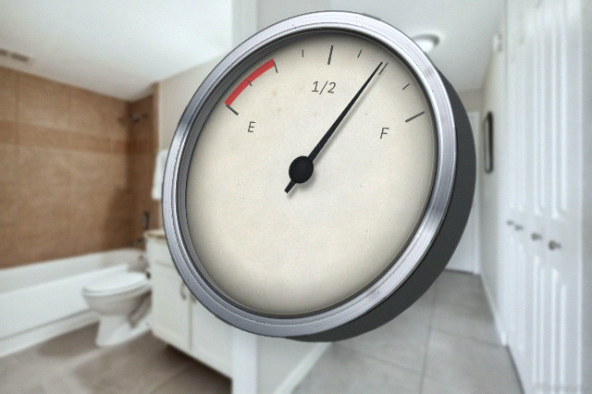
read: 0.75
